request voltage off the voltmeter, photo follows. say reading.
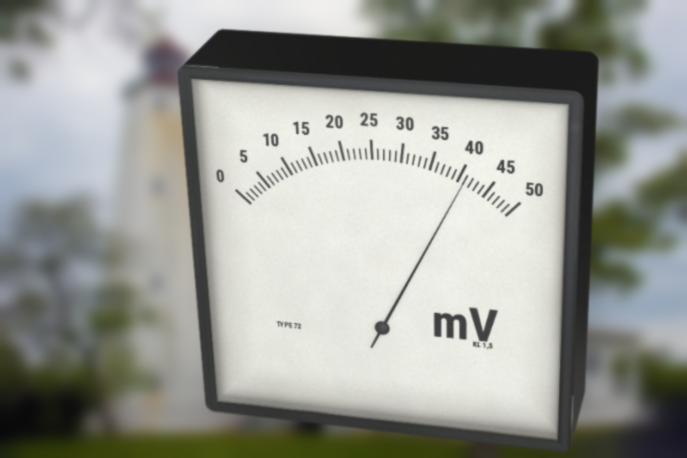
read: 41 mV
